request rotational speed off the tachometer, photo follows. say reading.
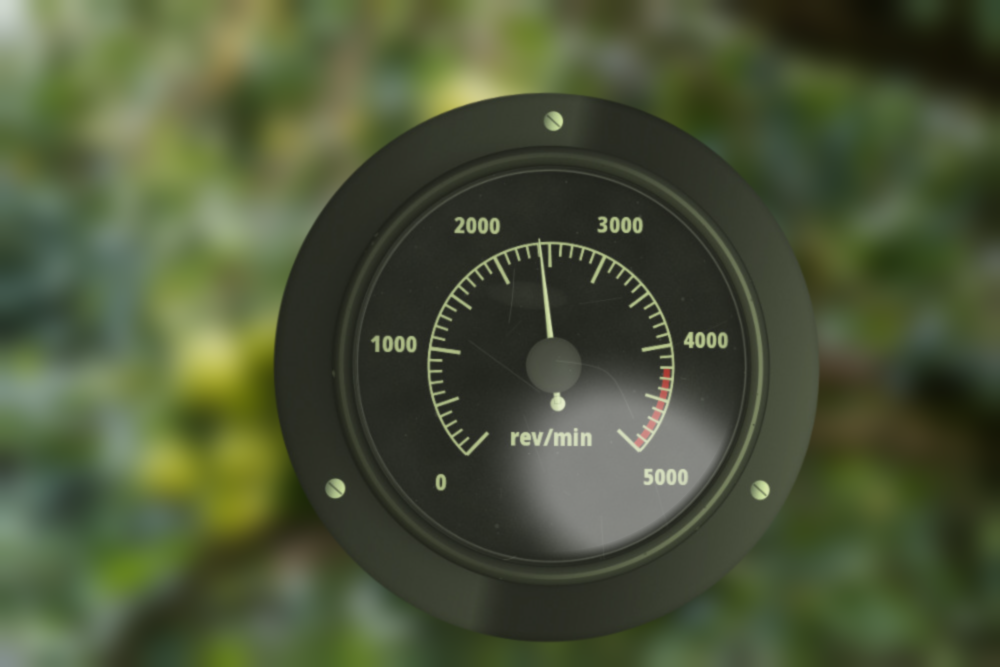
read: 2400 rpm
